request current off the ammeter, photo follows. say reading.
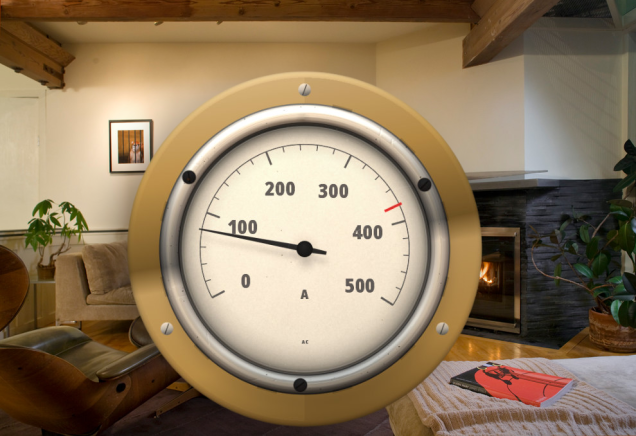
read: 80 A
